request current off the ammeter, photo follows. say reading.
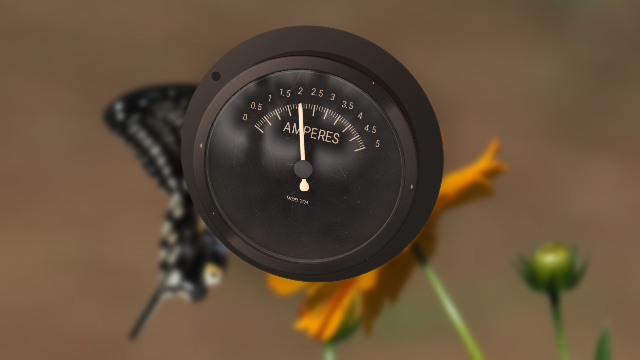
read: 2 A
